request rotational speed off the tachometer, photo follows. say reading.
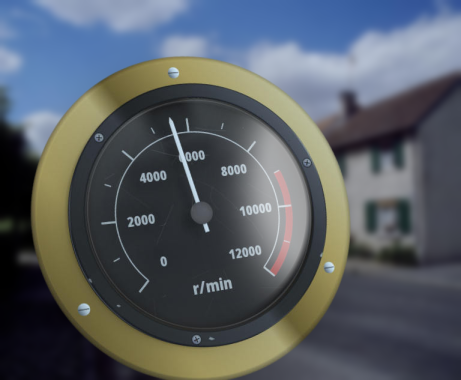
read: 5500 rpm
